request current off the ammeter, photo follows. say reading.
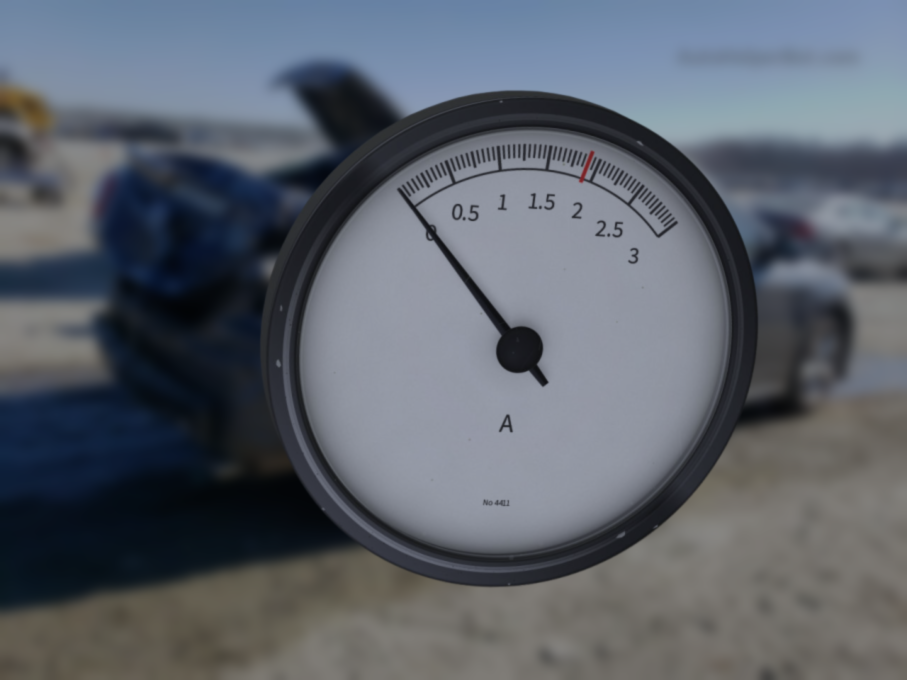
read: 0 A
